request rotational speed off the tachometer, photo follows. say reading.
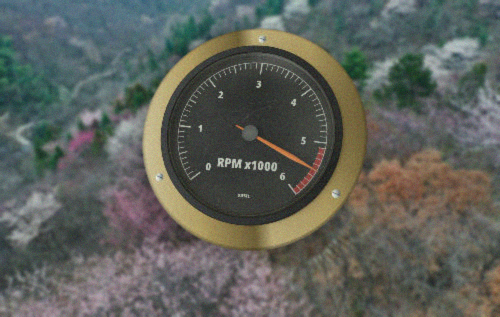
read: 5500 rpm
